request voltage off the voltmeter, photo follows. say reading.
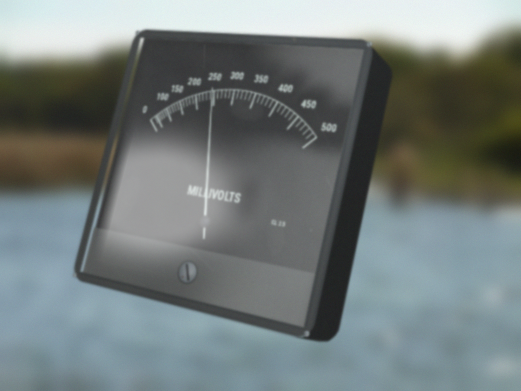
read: 250 mV
